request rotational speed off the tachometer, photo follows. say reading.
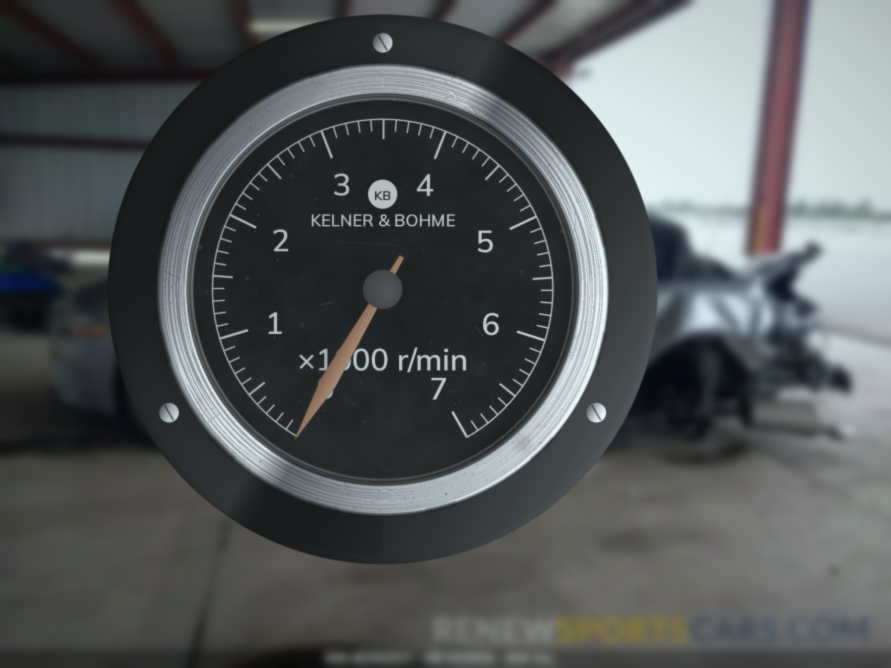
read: 0 rpm
